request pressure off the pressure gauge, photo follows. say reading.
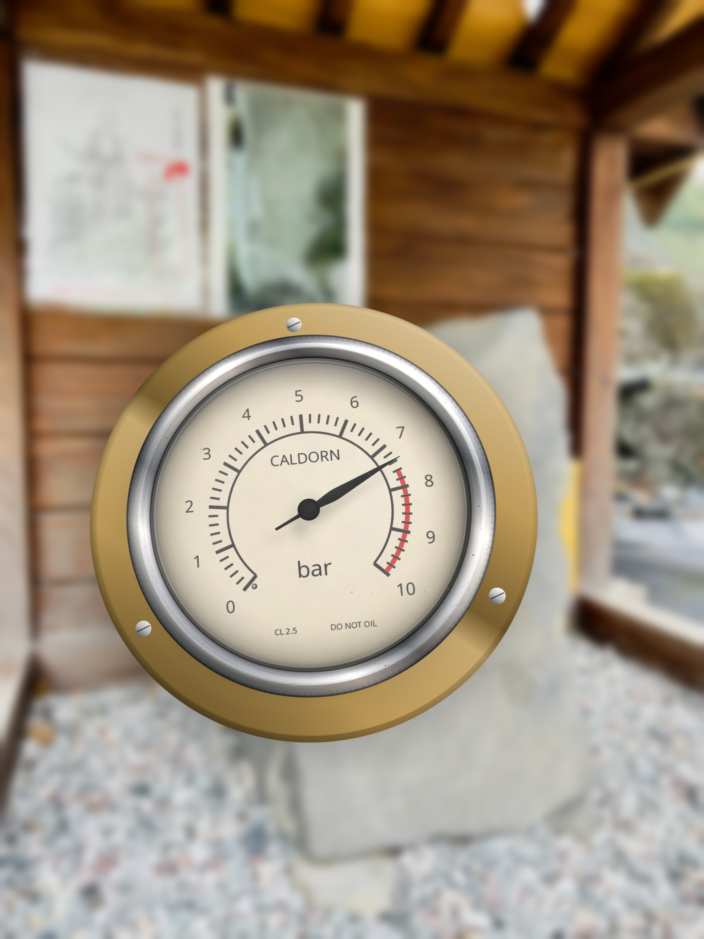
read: 7.4 bar
